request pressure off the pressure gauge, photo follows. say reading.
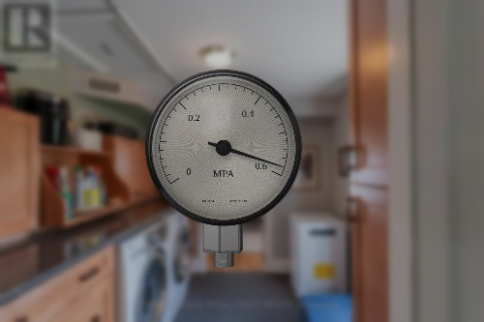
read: 0.58 MPa
